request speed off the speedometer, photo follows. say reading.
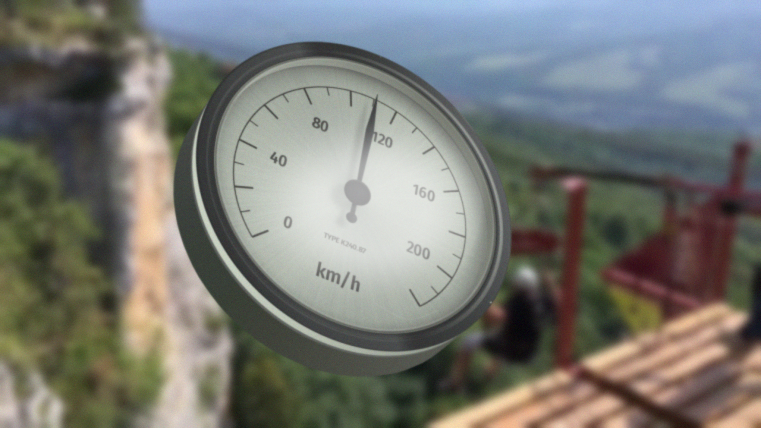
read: 110 km/h
